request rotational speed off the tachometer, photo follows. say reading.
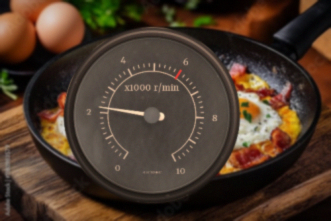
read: 2200 rpm
